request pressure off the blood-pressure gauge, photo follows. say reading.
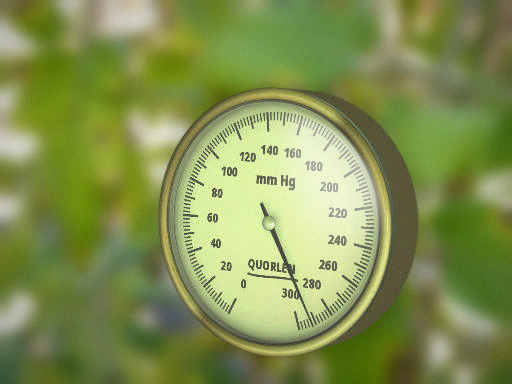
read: 290 mmHg
